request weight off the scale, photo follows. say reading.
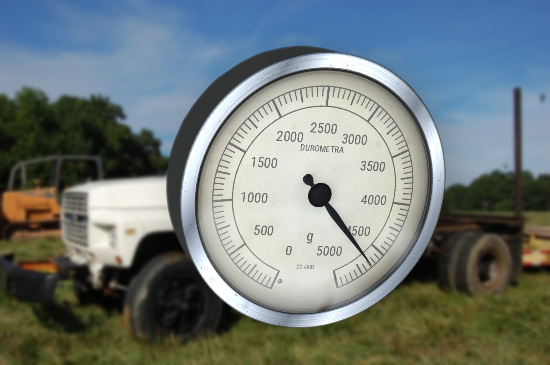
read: 4650 g
